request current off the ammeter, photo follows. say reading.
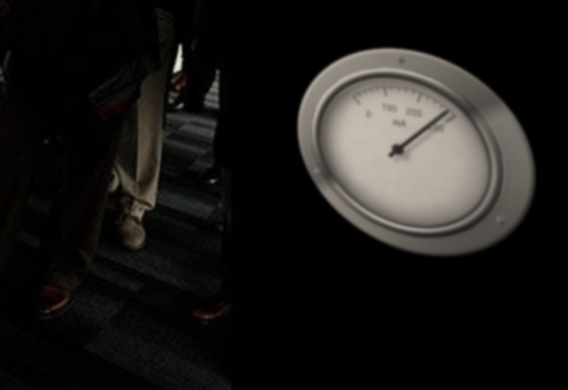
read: 280 mA
